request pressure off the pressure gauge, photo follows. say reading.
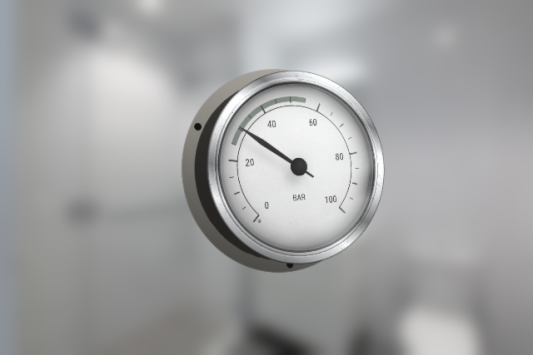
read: 30 bar
